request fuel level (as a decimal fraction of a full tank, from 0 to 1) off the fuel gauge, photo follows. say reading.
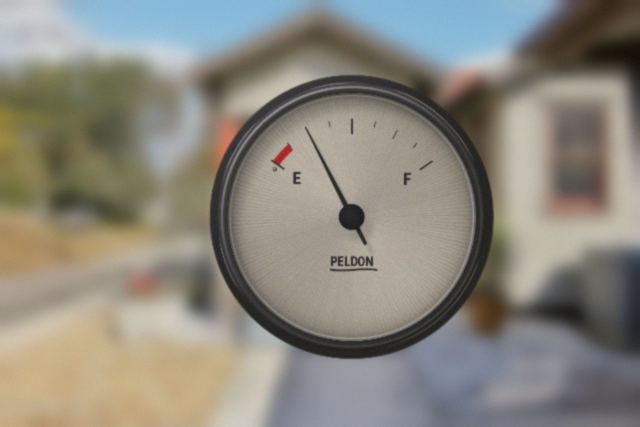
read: 0.25
